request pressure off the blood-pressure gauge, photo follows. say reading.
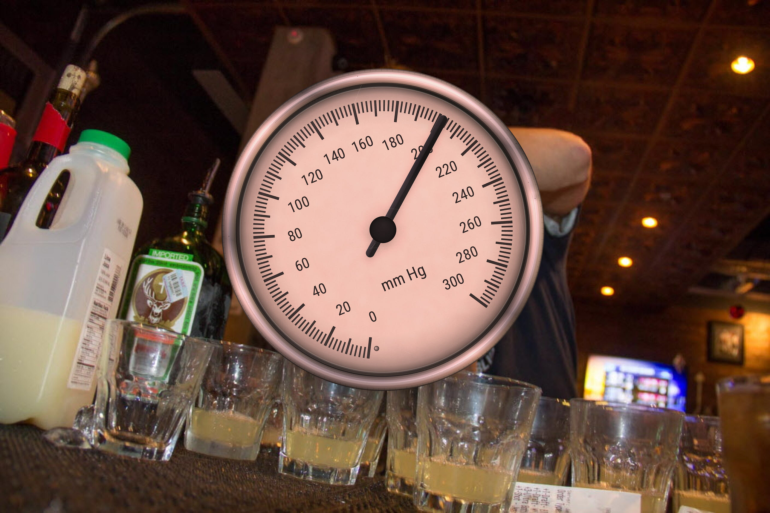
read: 202 mmHg
